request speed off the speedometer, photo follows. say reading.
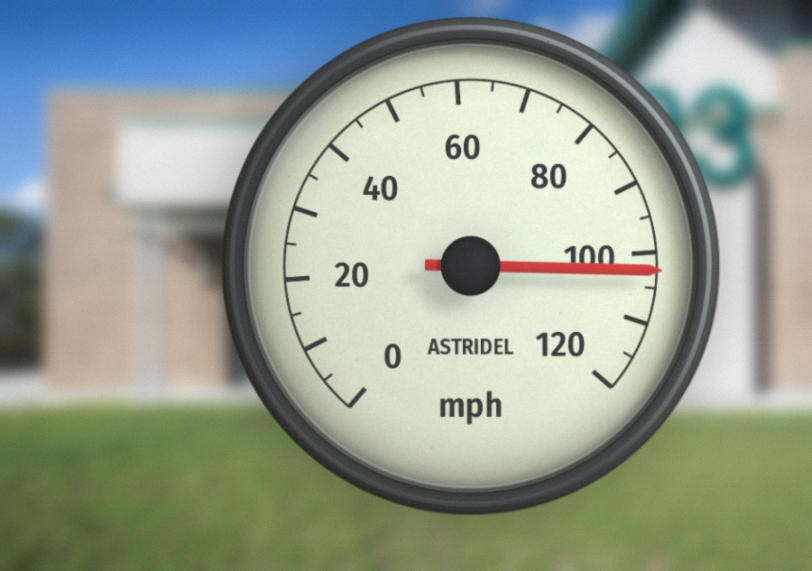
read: 102.5 mph
